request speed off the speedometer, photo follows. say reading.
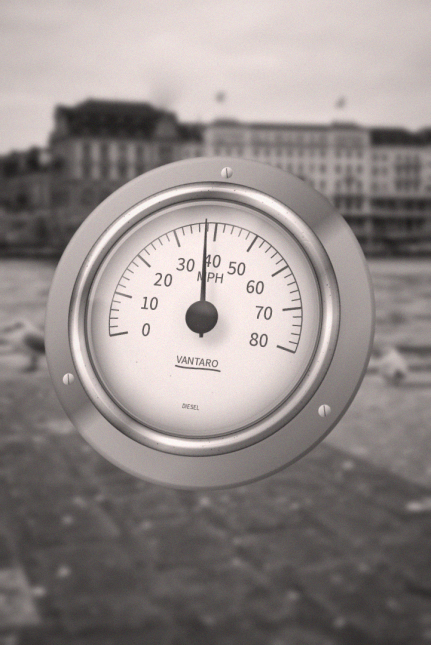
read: 38 mph
